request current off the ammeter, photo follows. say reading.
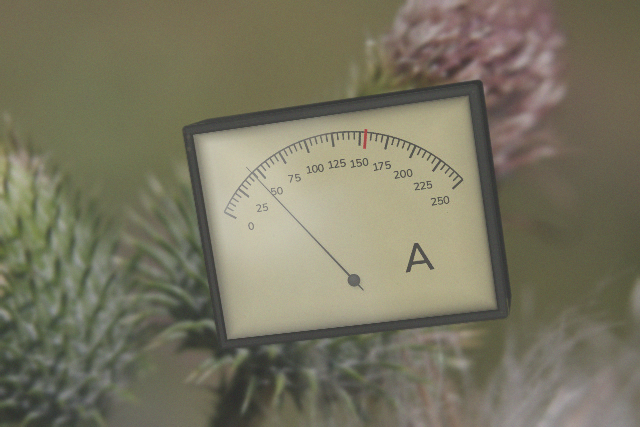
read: 45 A
